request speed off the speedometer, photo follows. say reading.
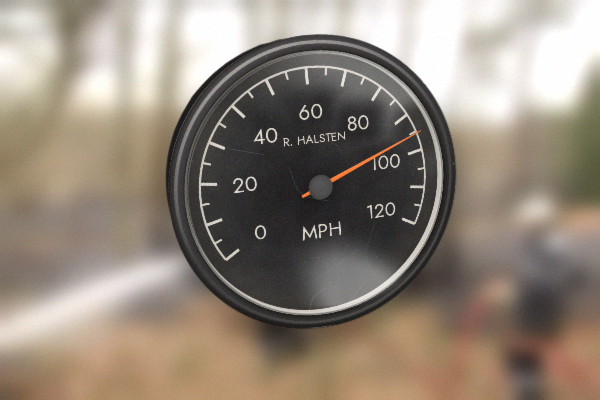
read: 95 mph
